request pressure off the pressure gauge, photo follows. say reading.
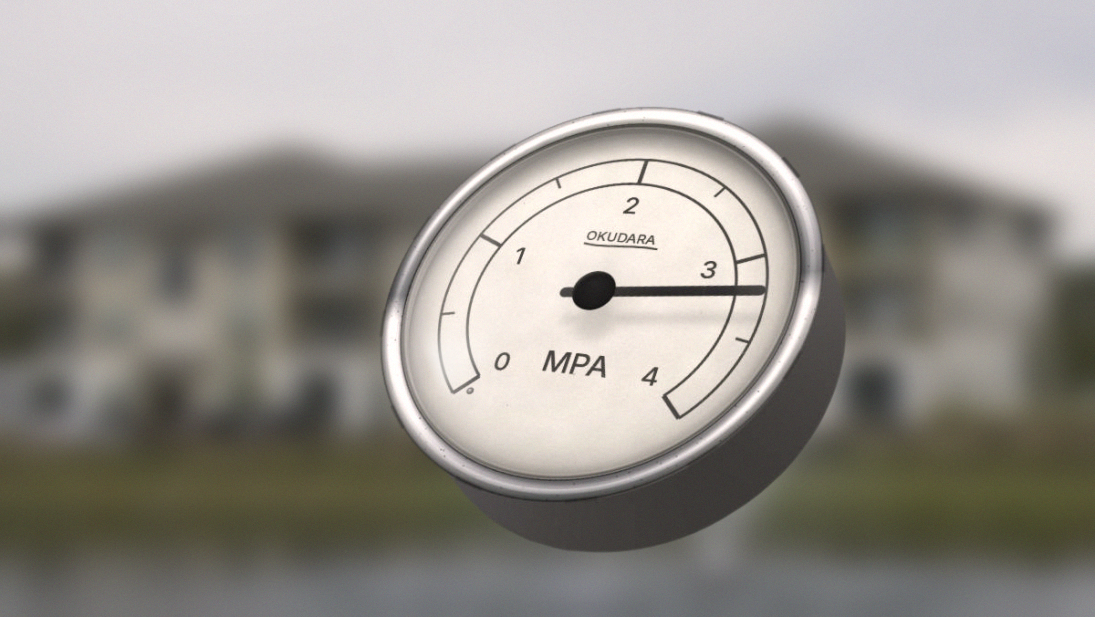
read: 3.25 MPa
